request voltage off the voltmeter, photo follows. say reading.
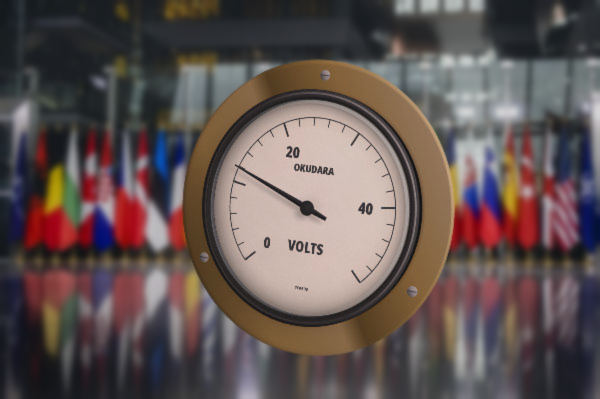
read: 12 V
